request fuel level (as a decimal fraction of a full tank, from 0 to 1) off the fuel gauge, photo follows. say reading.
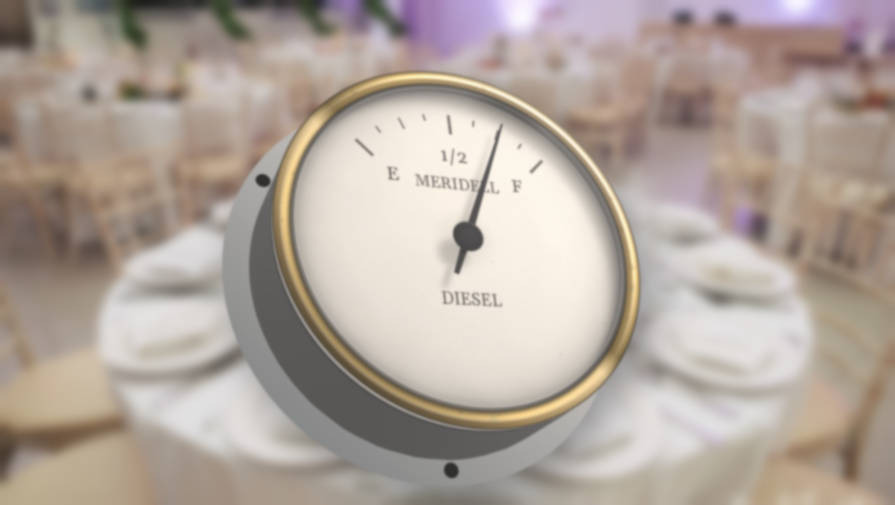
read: 0.75
